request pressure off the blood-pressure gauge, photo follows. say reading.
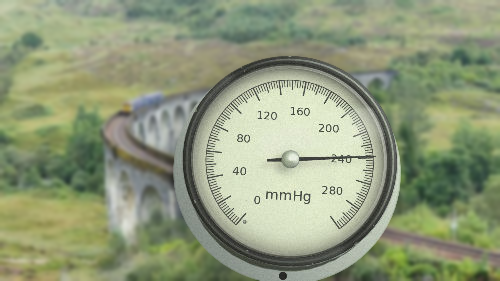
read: 240 mmHg
